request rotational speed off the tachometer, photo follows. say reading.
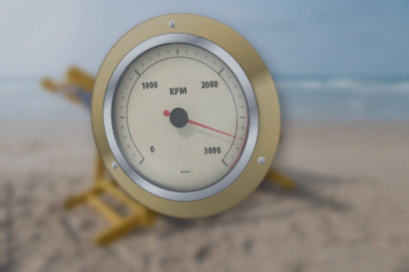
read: 2700 rpm
